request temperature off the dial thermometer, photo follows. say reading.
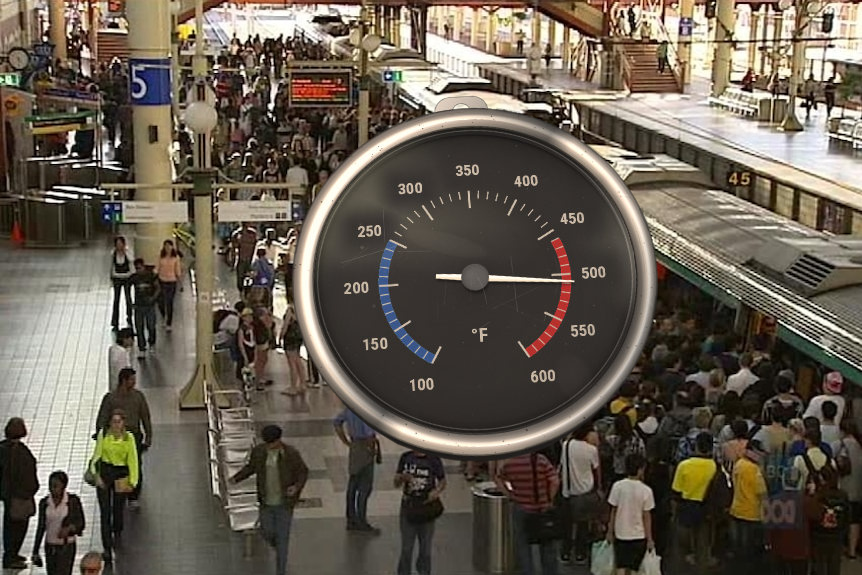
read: 510 °F
